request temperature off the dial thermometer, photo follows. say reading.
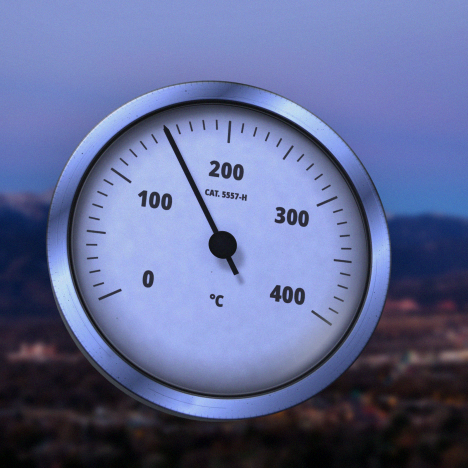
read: 150 °C
